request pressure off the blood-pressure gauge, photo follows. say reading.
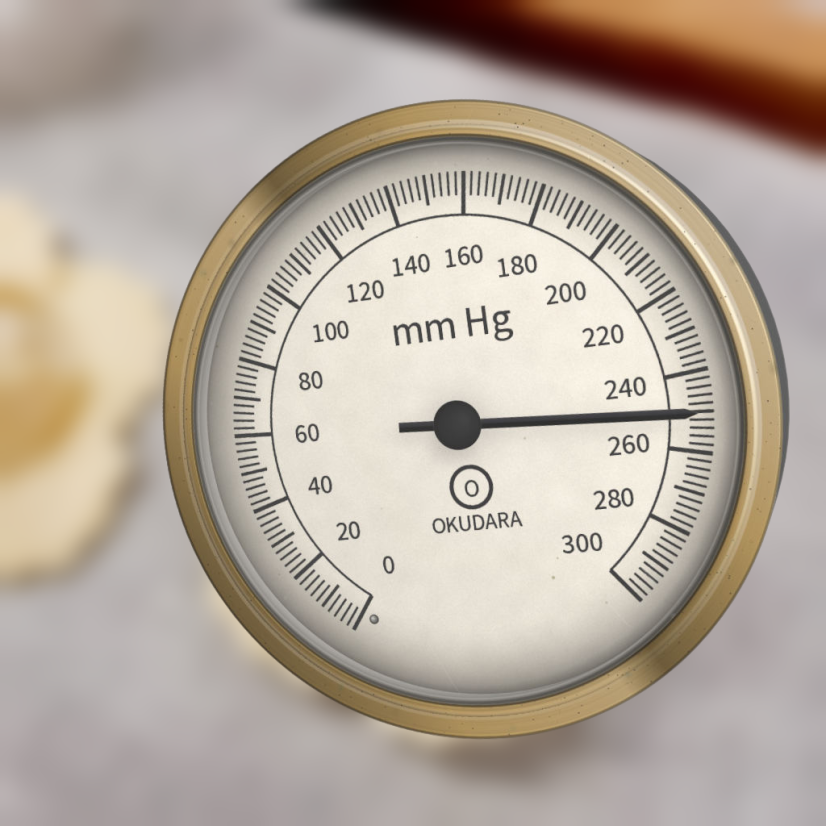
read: 250 mmHg
